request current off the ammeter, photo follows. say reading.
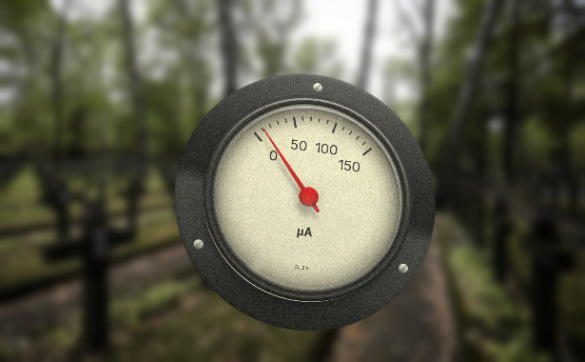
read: 10 µA
